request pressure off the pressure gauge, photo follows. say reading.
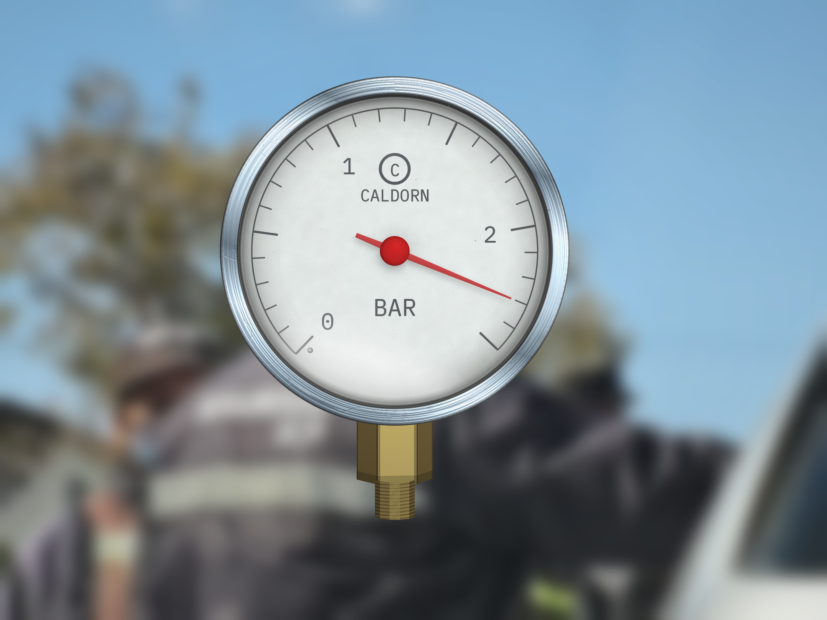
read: 2.3 bar
